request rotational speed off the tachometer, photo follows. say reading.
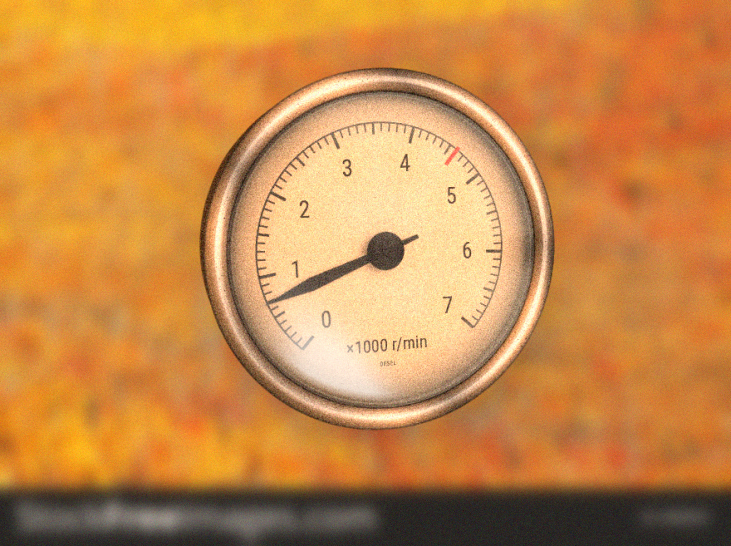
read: 700 rpm
